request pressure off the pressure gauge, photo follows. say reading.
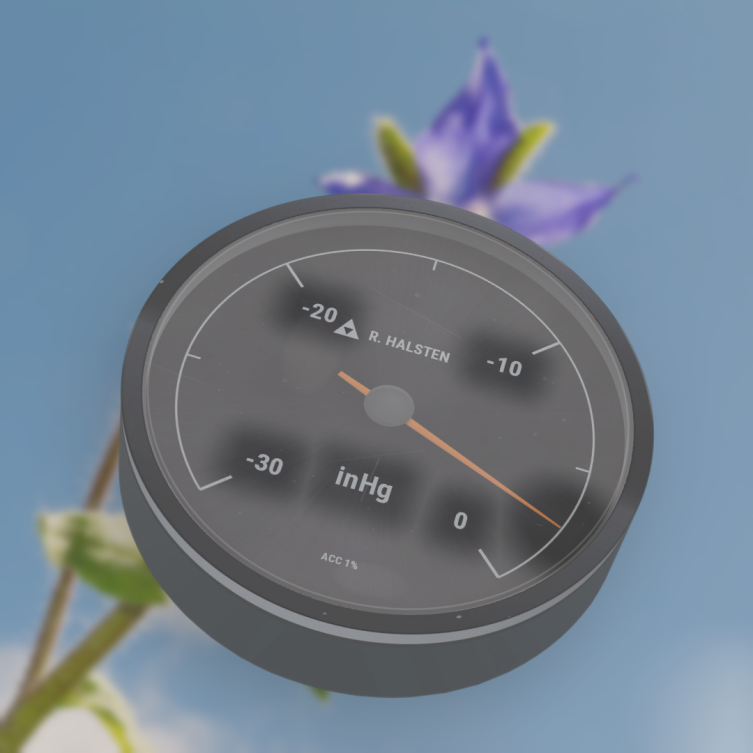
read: -2.5 inHg
